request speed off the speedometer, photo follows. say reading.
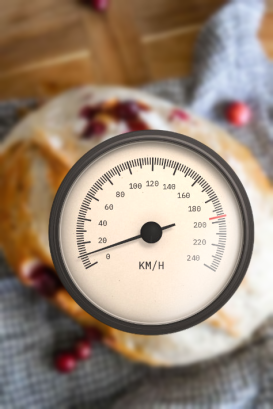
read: 10 km/h
